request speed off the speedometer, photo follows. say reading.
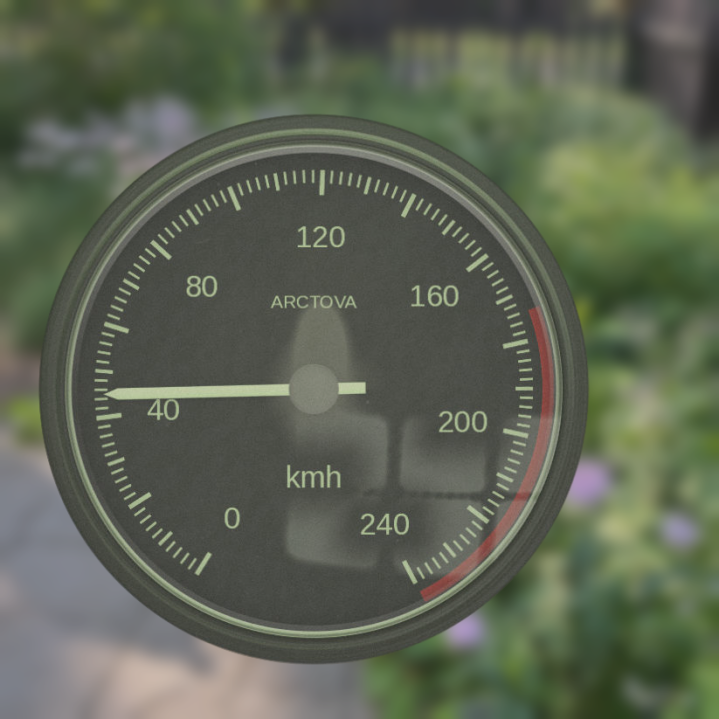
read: 45 km/h
